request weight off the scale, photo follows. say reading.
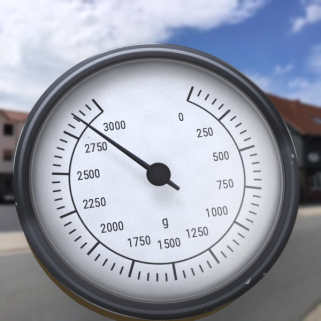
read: 2850 g
